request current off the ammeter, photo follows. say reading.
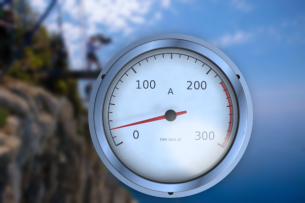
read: 20 A
